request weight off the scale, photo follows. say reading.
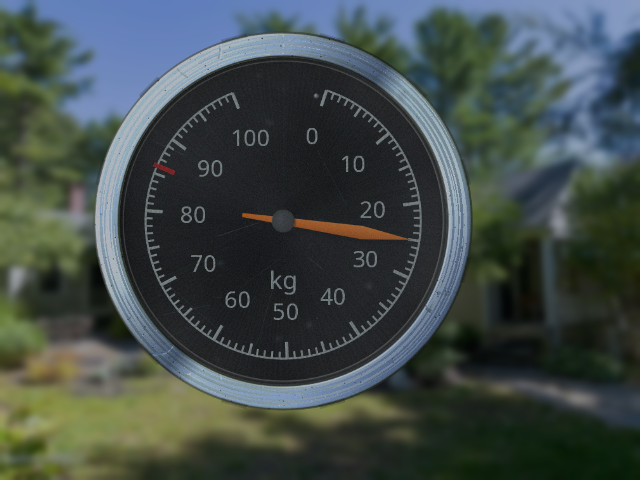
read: 25 kg
